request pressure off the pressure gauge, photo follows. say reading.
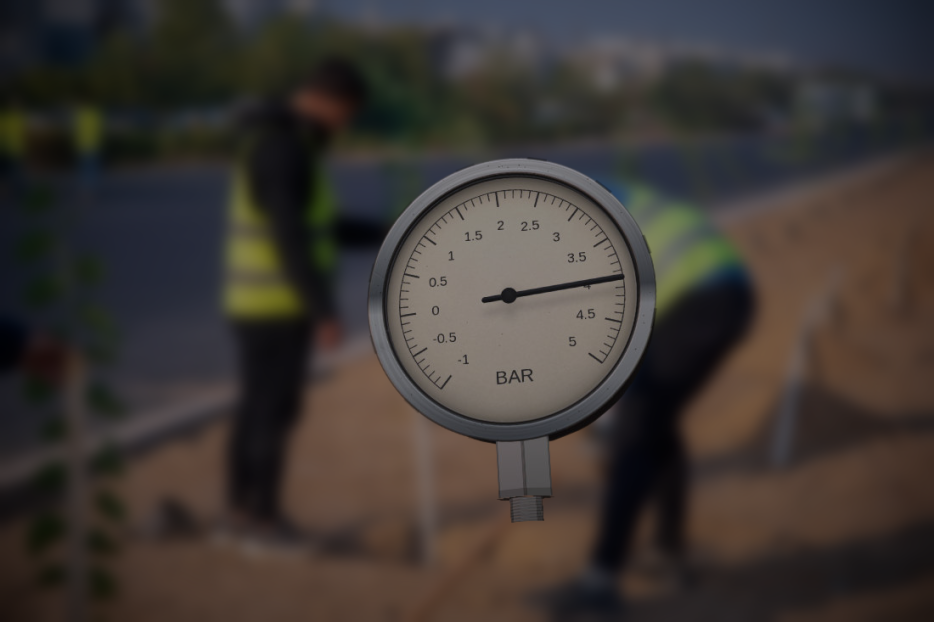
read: 4 bar
